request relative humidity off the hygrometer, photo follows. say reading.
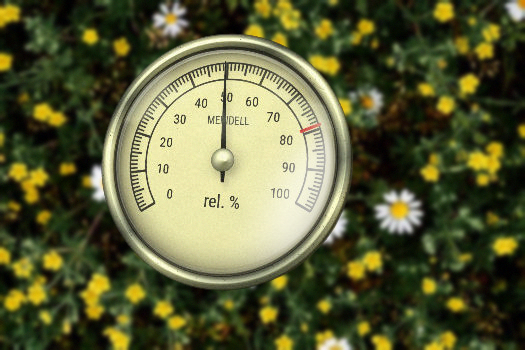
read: 50 %
